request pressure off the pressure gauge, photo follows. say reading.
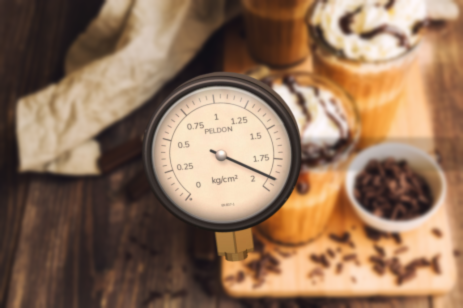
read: 1.9 kg/cm²
